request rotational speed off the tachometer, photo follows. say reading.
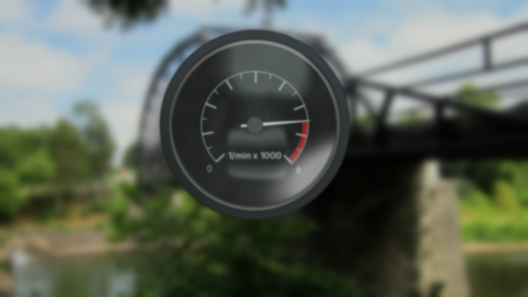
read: 6500 rpm
